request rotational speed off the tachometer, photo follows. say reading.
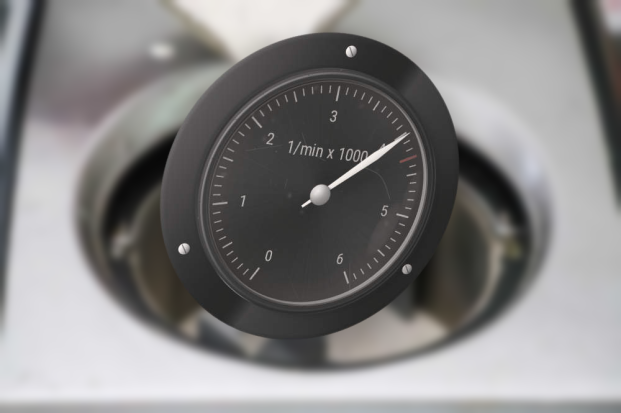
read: 4000 rpm
